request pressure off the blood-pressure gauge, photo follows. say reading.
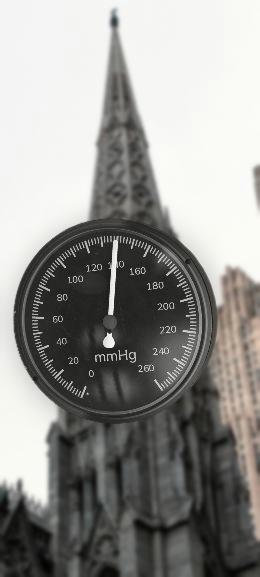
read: 140 mmHg
